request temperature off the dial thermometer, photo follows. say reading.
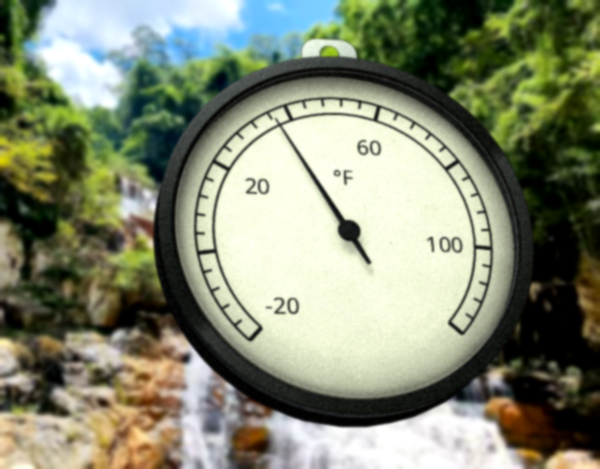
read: 36 °F
